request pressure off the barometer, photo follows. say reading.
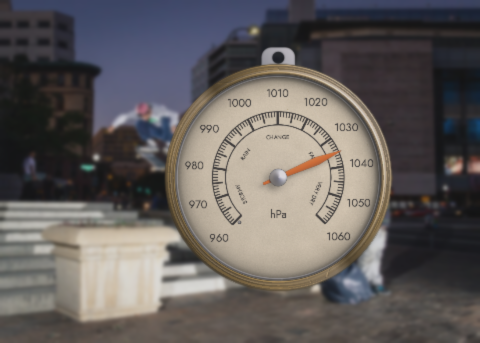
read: 1035 hPa
